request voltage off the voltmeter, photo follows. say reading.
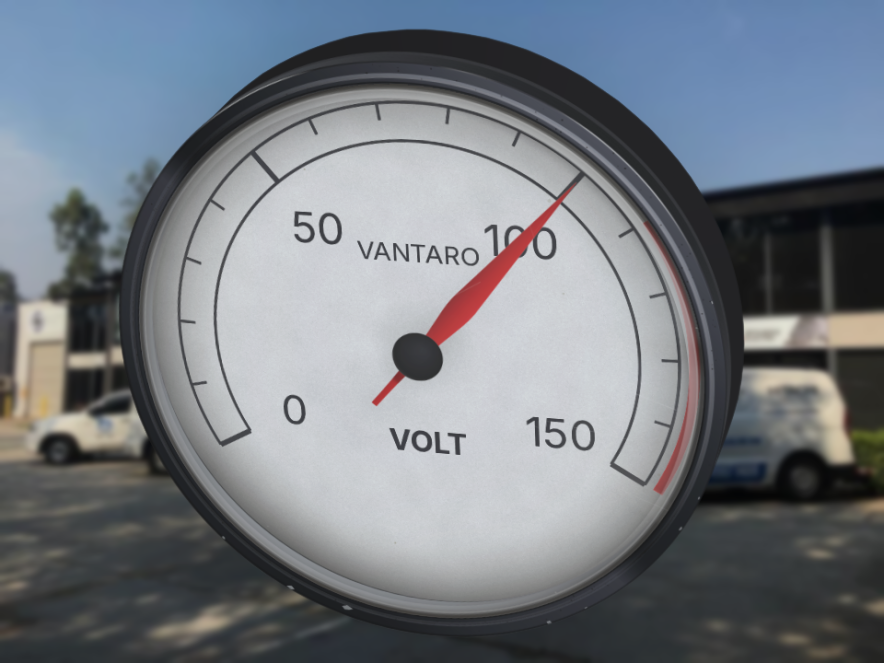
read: 100 V
